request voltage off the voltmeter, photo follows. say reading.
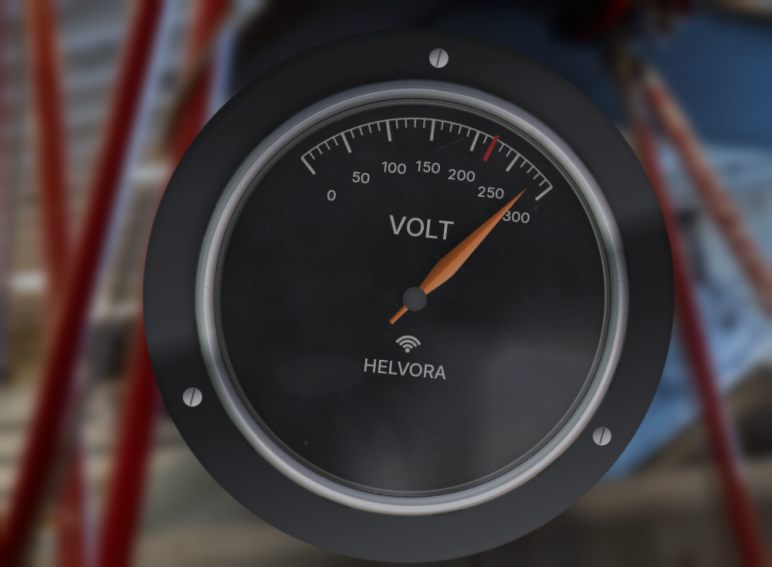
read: 280 V
